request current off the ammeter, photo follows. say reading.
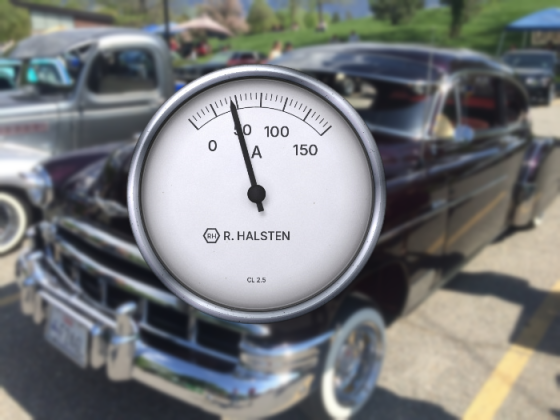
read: 45 A
